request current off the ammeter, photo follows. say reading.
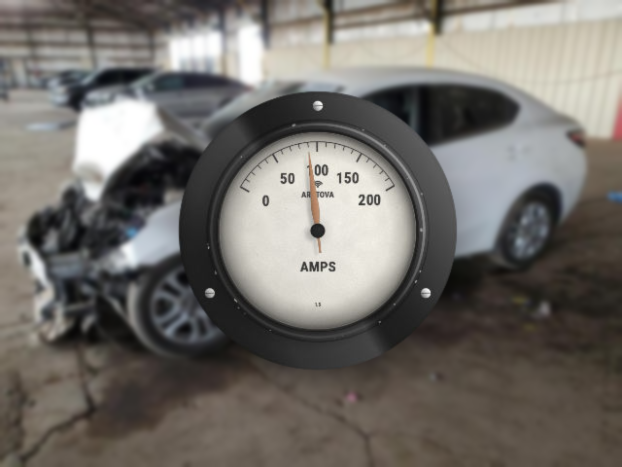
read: 90 A
